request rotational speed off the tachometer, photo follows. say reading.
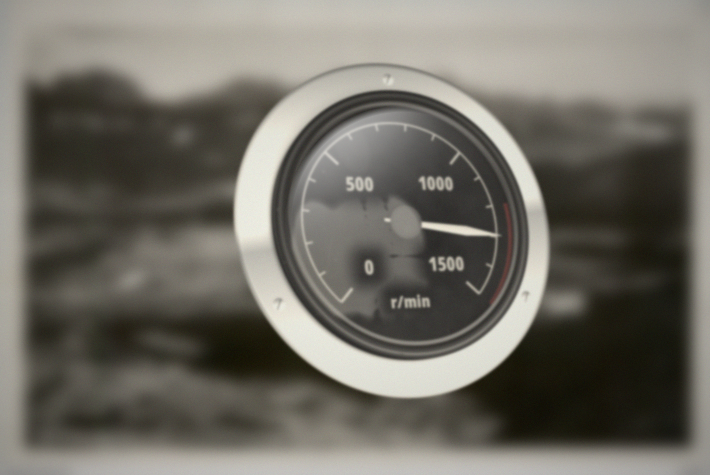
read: 1300 rpm
